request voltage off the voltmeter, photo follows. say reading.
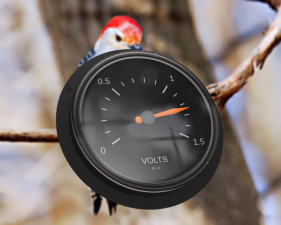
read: 1.25 V
